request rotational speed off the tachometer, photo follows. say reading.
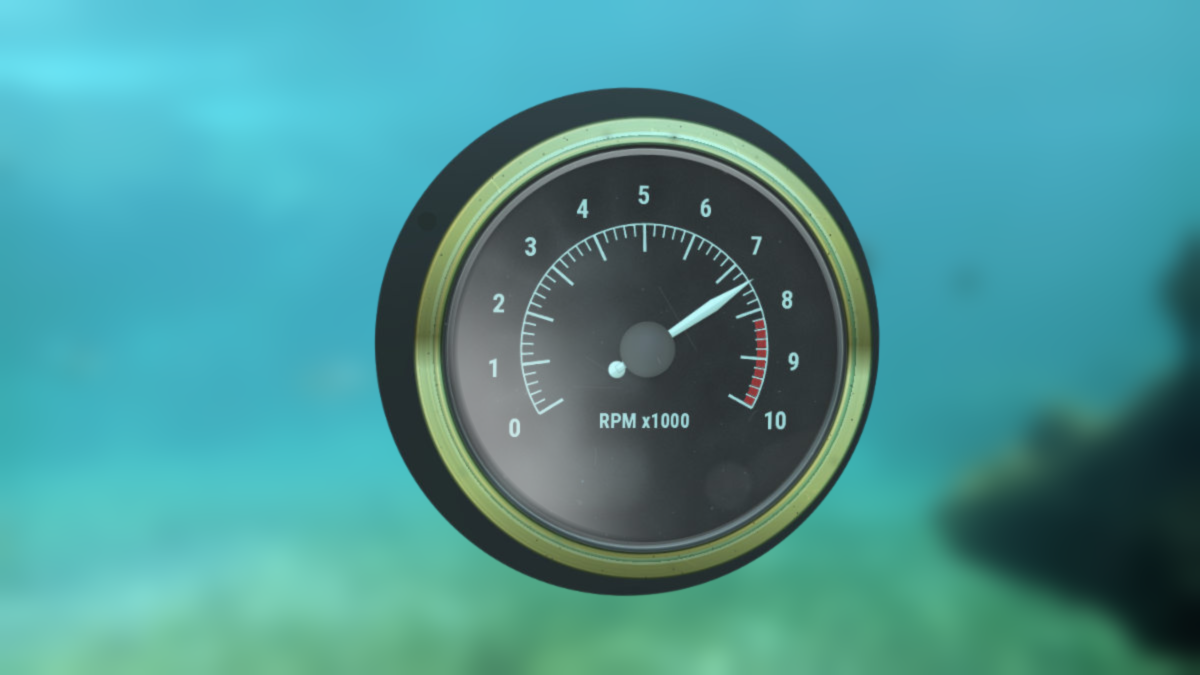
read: 7400 rpm
